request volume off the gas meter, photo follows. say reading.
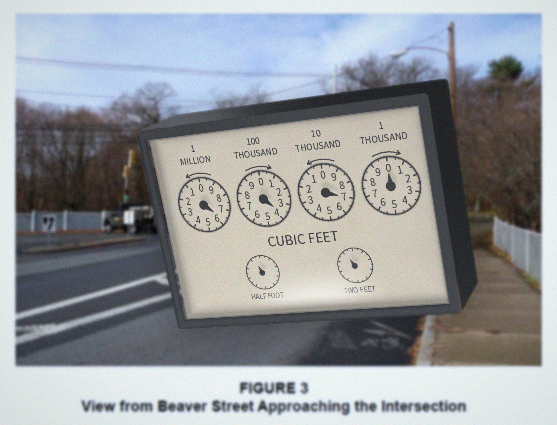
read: 637000 ft³
